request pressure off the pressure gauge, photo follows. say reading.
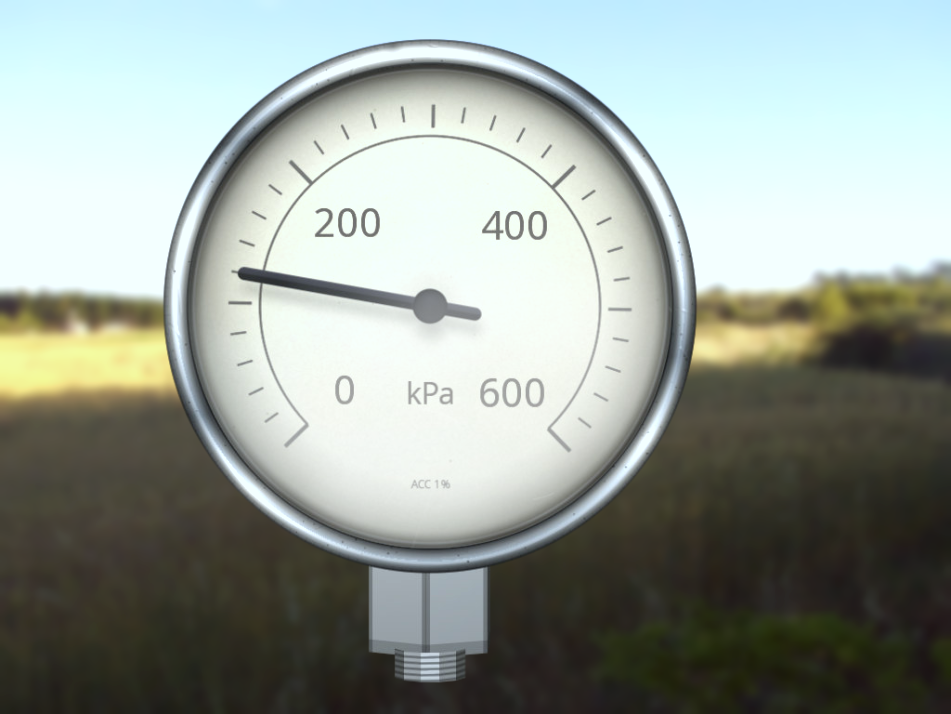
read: 120 kPa
